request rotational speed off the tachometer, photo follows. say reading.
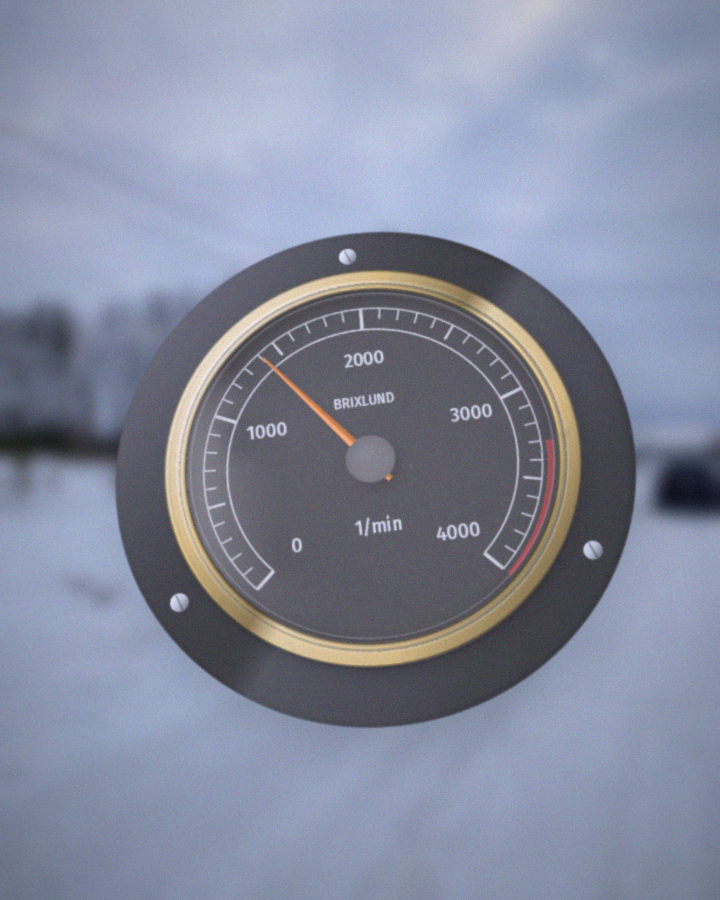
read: 1400 rpm
